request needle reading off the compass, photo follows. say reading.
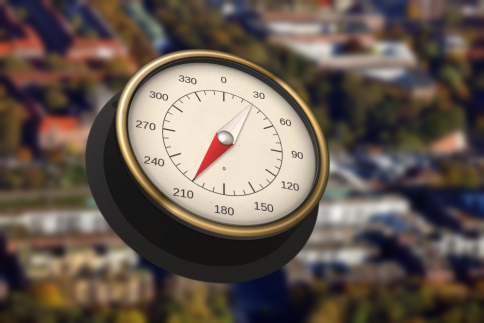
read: 210 °
